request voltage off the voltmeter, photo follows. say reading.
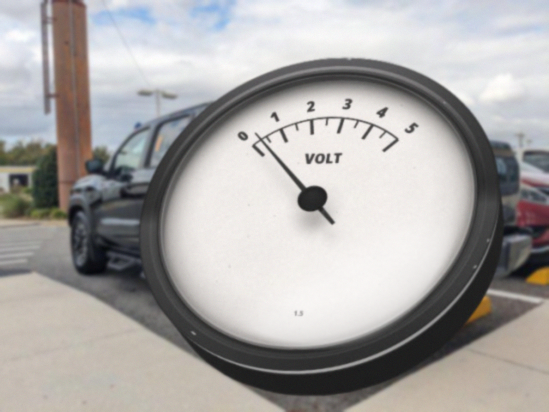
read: 0.25 V
